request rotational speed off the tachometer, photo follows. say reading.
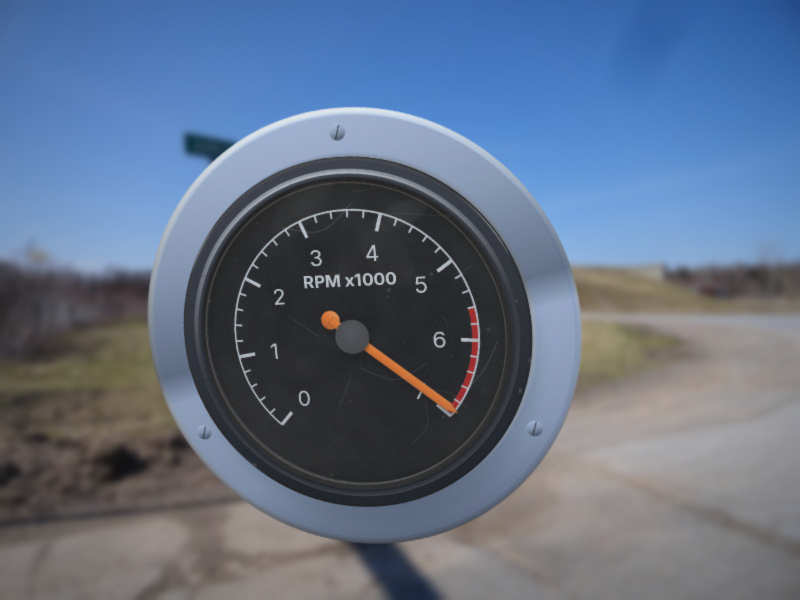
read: 6900 rpm
